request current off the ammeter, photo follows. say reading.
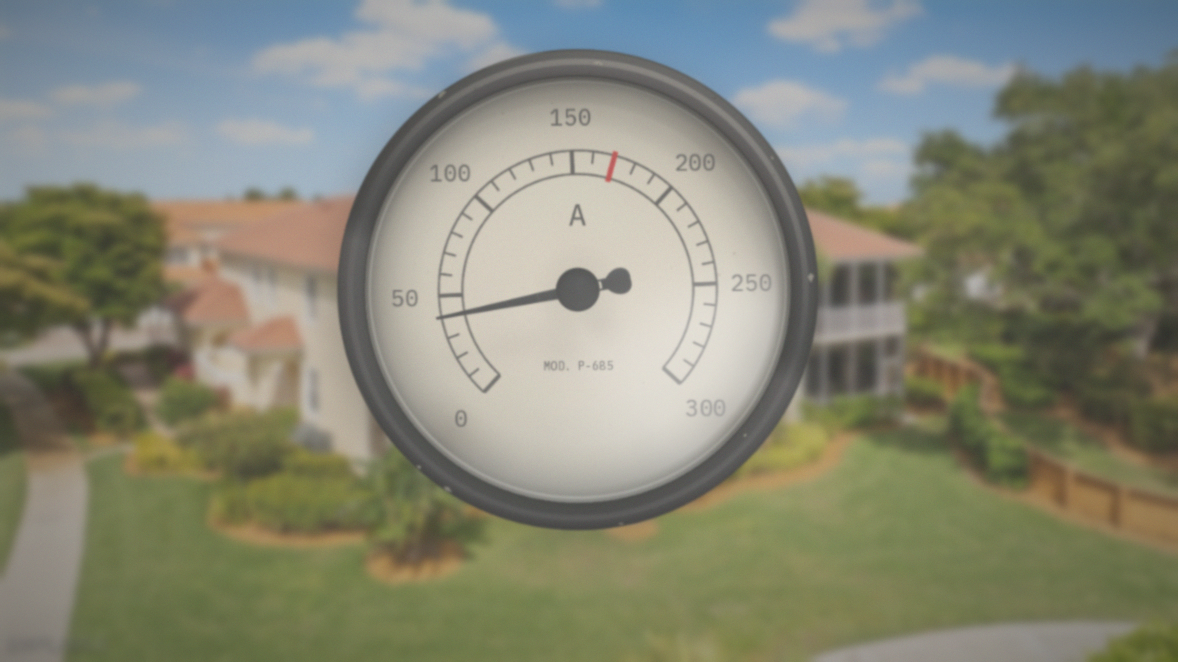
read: 40 A
